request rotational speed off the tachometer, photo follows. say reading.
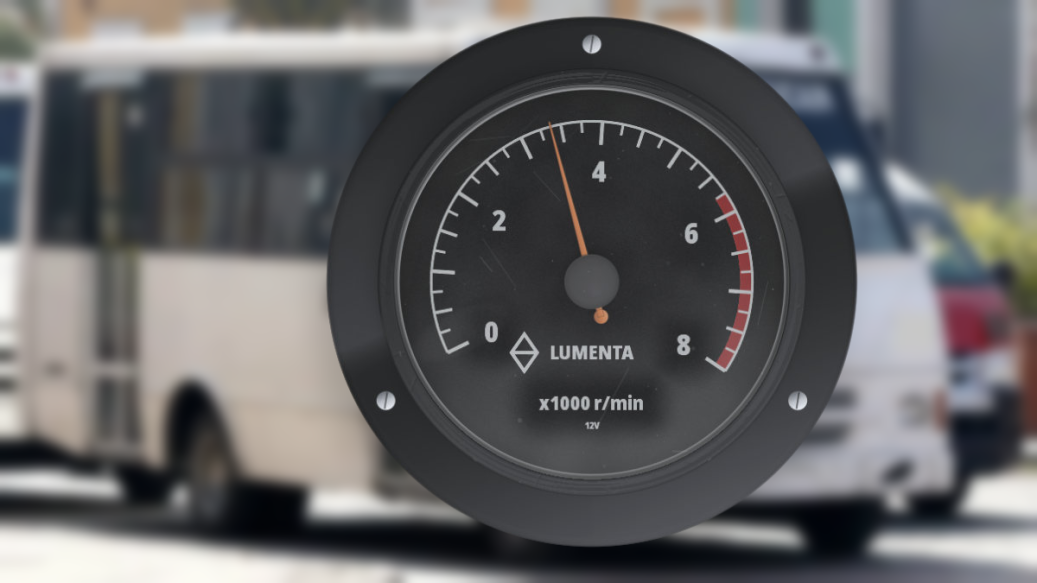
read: 3375 rpm
